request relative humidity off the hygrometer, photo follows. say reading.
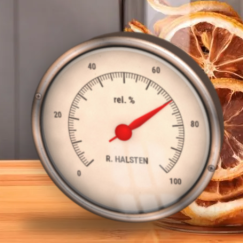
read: 70 %
